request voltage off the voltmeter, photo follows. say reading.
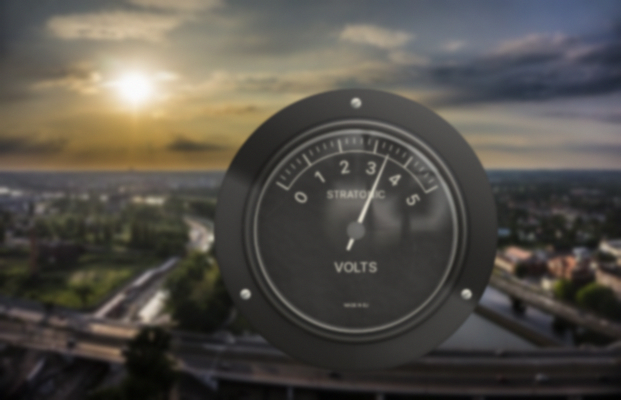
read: 3.4 V
